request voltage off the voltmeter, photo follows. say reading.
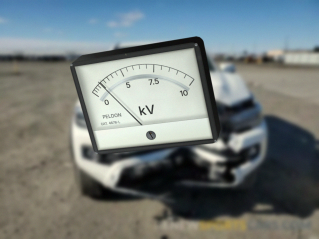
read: 2.5 kV
